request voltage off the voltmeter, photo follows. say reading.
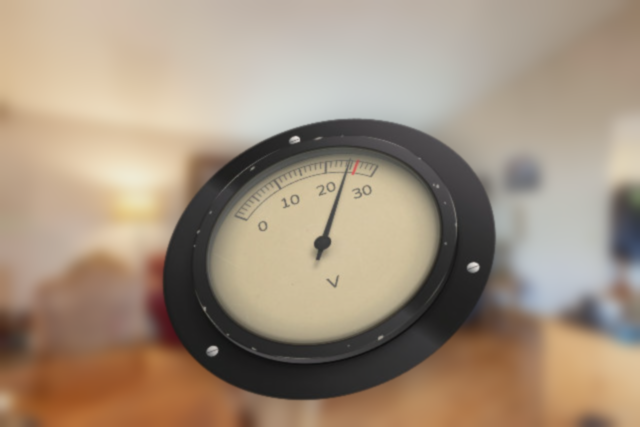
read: 25 V
